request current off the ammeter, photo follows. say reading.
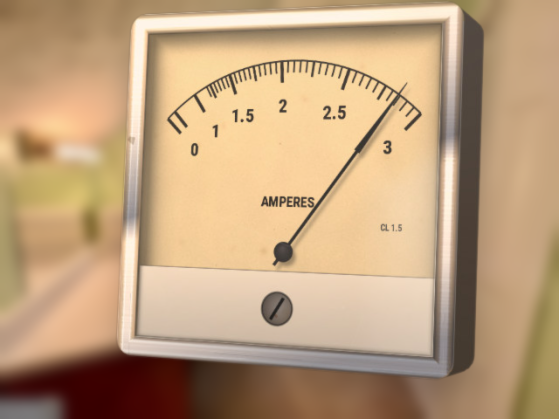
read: 2.85 A
